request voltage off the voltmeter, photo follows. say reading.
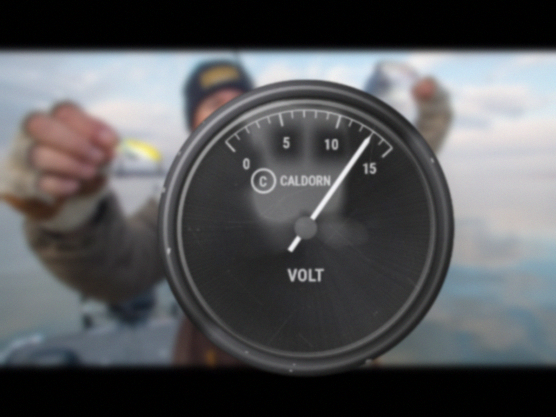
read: 13 V
